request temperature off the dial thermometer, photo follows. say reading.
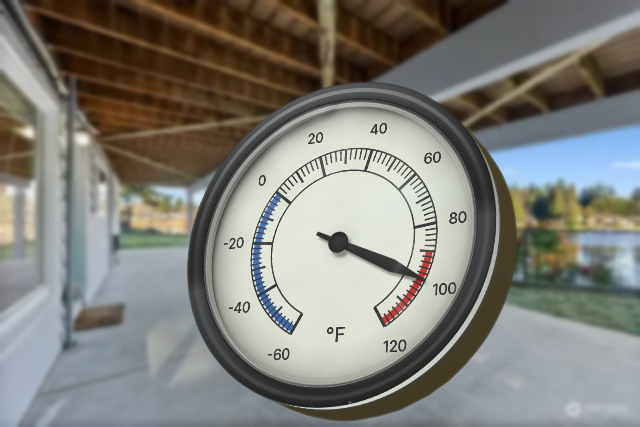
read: 100 °F
